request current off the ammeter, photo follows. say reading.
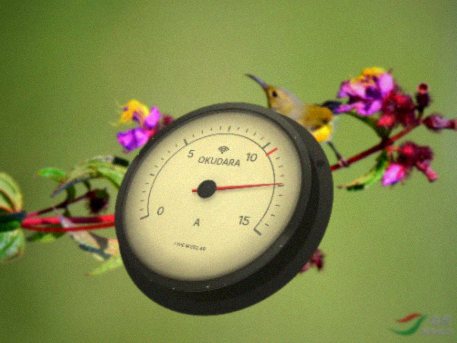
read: 12.5 A
